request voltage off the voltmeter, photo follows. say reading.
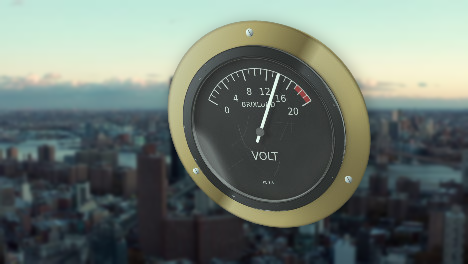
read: 14 V
